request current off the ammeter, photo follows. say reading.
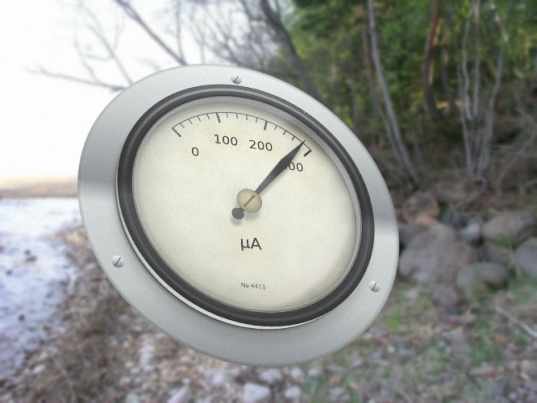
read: 280 µA
